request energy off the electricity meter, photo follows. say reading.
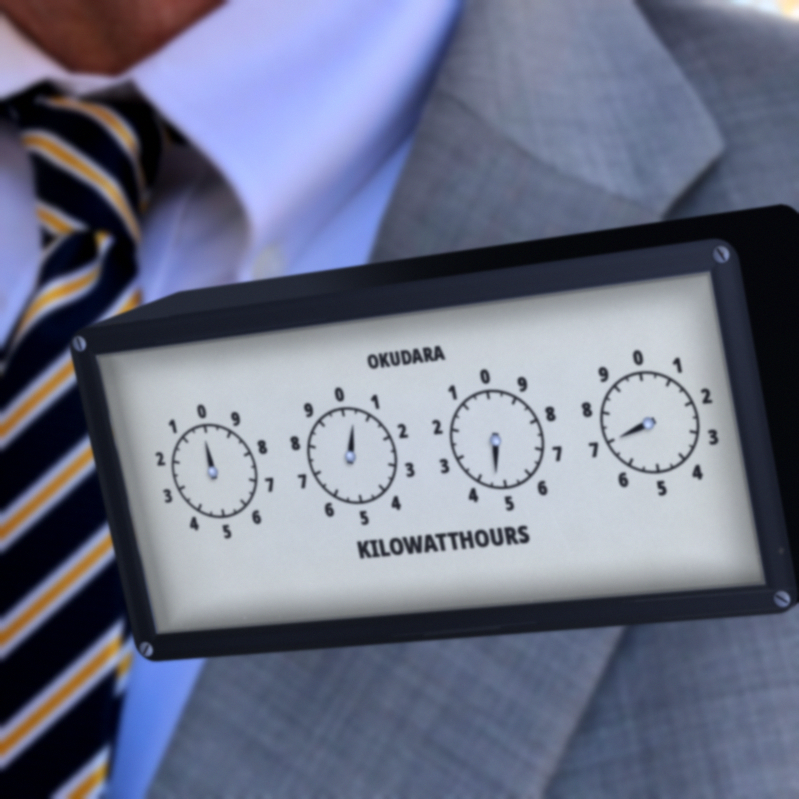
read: 47 kWh
